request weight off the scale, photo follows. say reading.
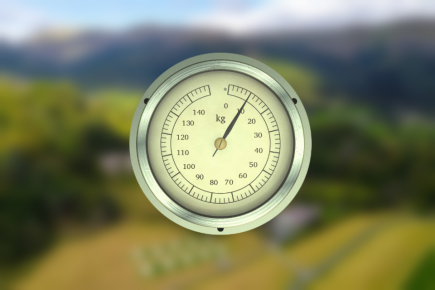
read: 10 kg
